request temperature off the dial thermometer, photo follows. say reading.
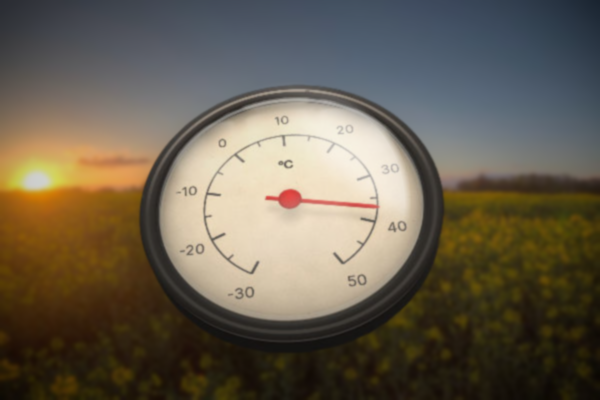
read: 37.5 °C
